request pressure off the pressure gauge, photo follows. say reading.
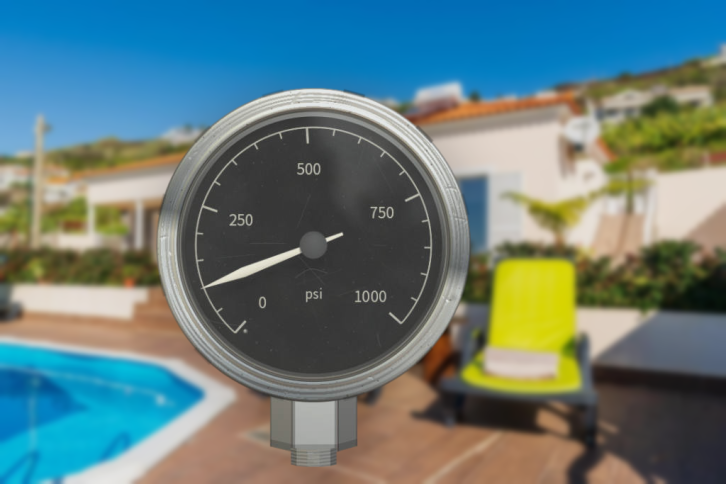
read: 100 psi
